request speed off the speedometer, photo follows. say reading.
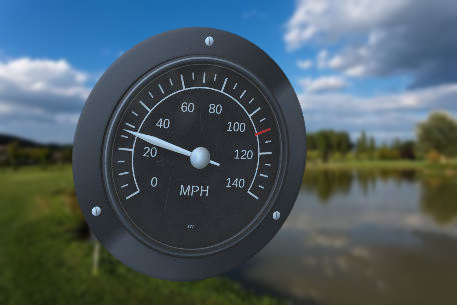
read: 27.5 mph
